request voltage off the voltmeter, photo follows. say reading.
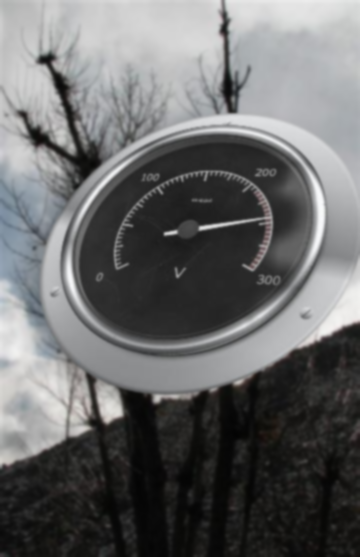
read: 250 V
